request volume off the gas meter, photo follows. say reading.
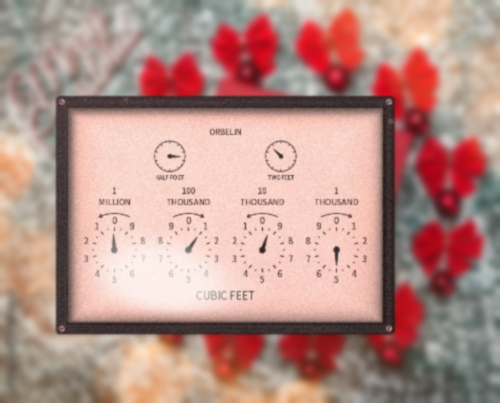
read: 9500 ft³
